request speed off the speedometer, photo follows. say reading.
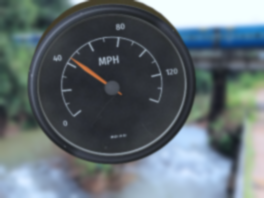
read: 45 mph
